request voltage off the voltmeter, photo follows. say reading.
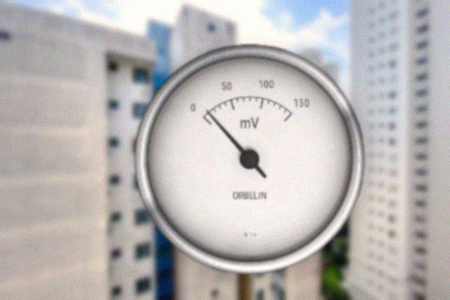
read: 10 mV
